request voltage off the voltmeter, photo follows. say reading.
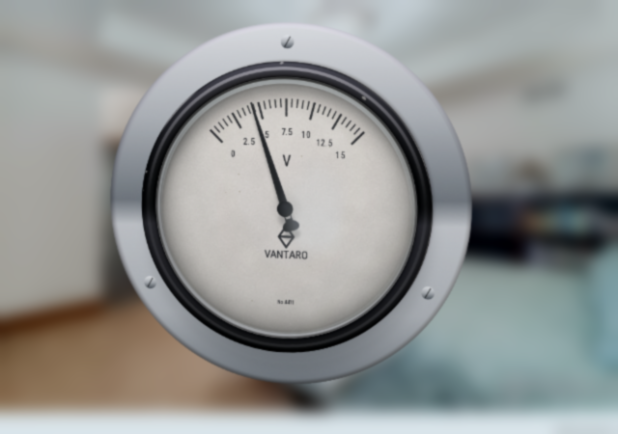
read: 4.5 V
